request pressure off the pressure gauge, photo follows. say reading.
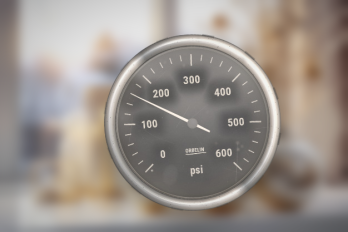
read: 160 psi
